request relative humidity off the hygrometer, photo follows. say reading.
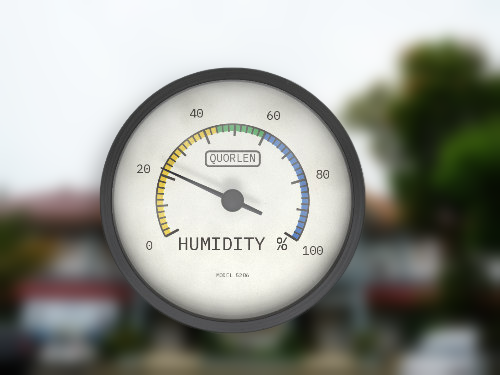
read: 22 %
